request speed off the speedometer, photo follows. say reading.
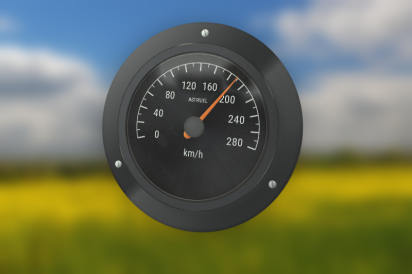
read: 190 km/h
